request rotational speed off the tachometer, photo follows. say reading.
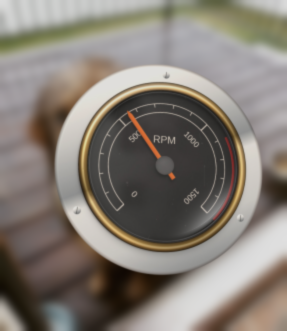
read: 550 rpm
